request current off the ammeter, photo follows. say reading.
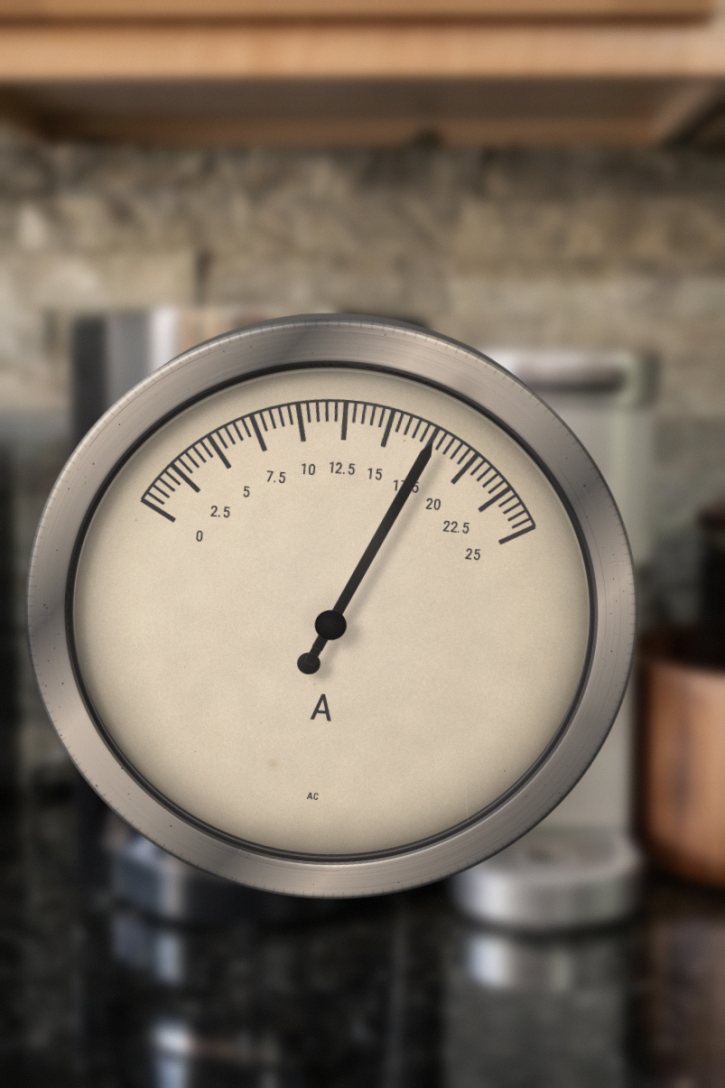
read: 17.5 A
